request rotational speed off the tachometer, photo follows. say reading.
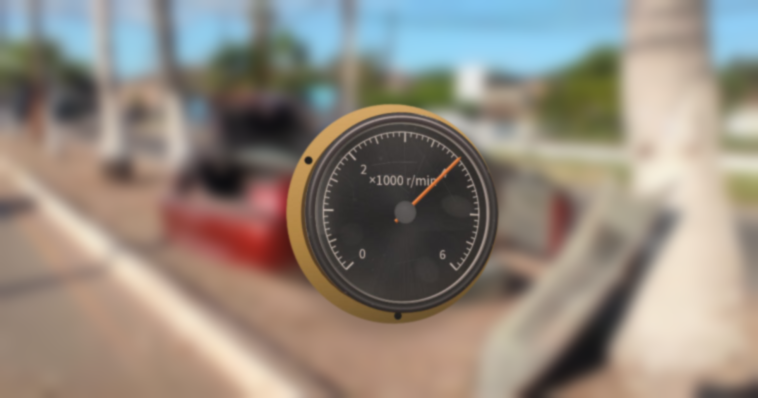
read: 4000 rpm
